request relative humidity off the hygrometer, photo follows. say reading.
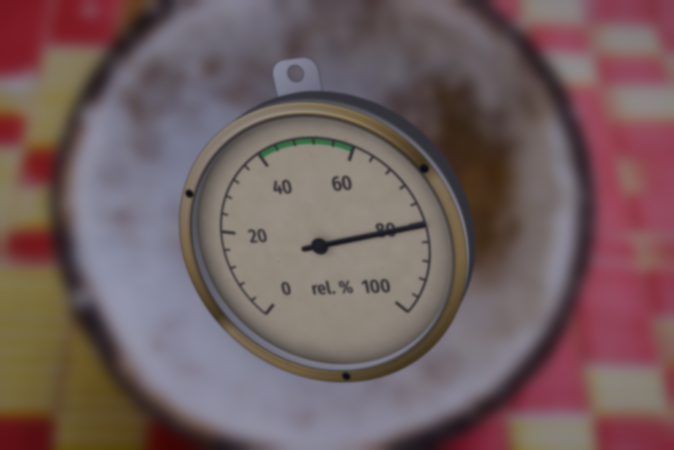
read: 80 %
